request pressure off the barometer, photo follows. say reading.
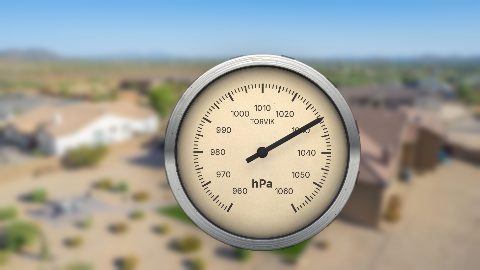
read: 1030 hPa
